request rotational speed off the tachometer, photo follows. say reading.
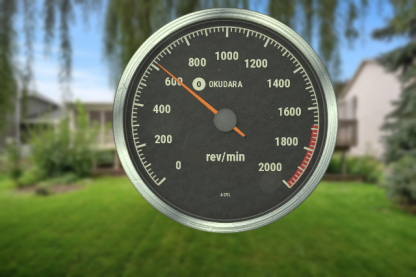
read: 620 rpm
